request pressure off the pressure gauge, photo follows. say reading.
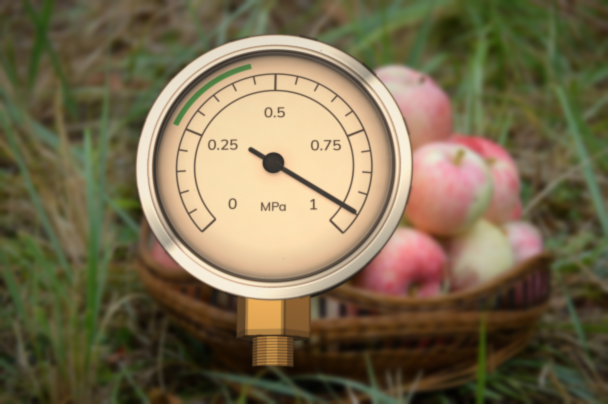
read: 0.95 MPa
